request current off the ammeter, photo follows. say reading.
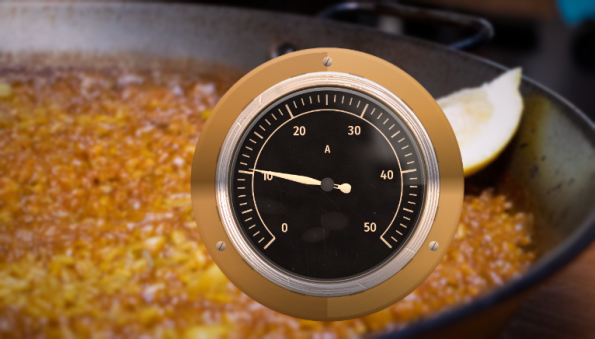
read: 10.5 A
